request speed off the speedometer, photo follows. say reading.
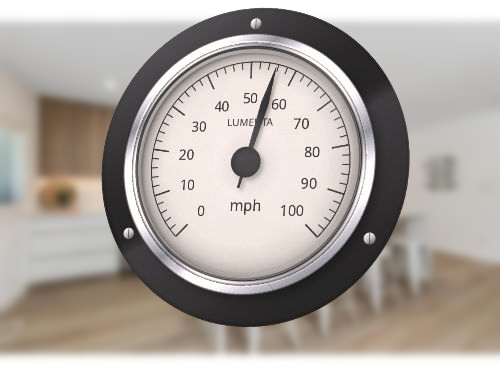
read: 56 mph
